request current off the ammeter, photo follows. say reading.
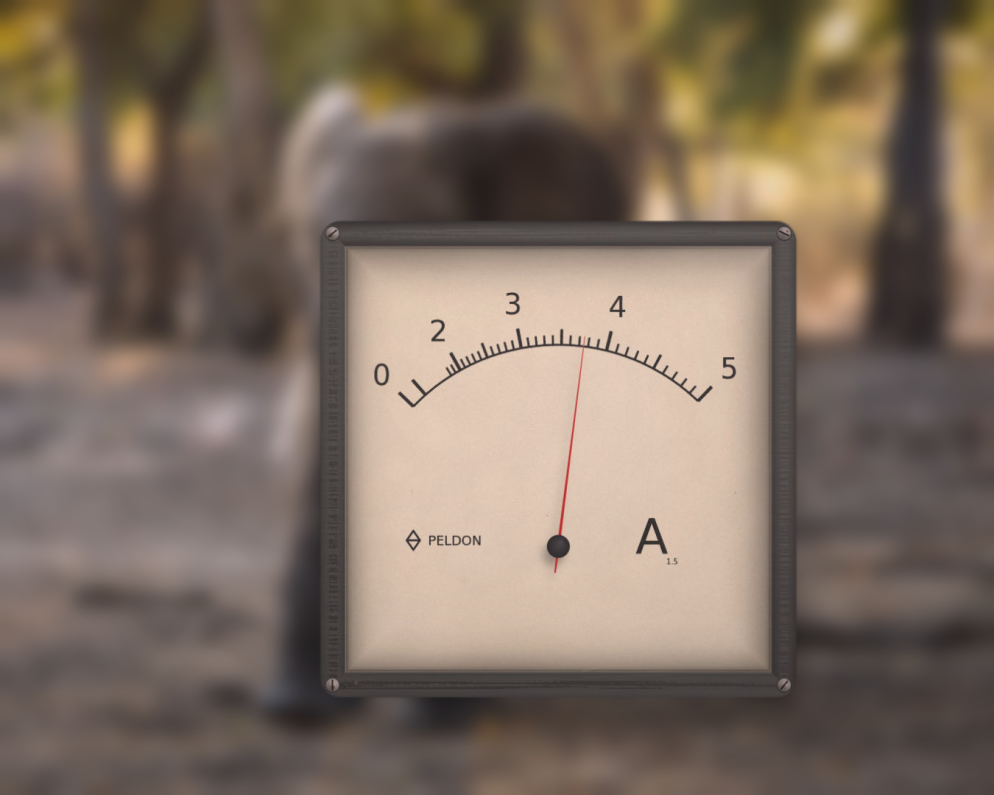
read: 3.75 A
